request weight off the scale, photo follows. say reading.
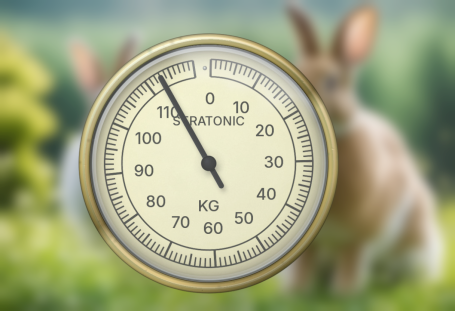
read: 113 kg
